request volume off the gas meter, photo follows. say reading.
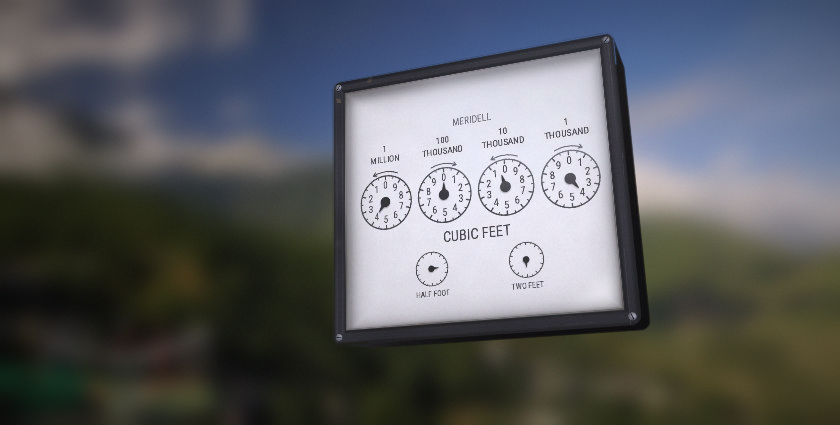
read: 400400 ft³
